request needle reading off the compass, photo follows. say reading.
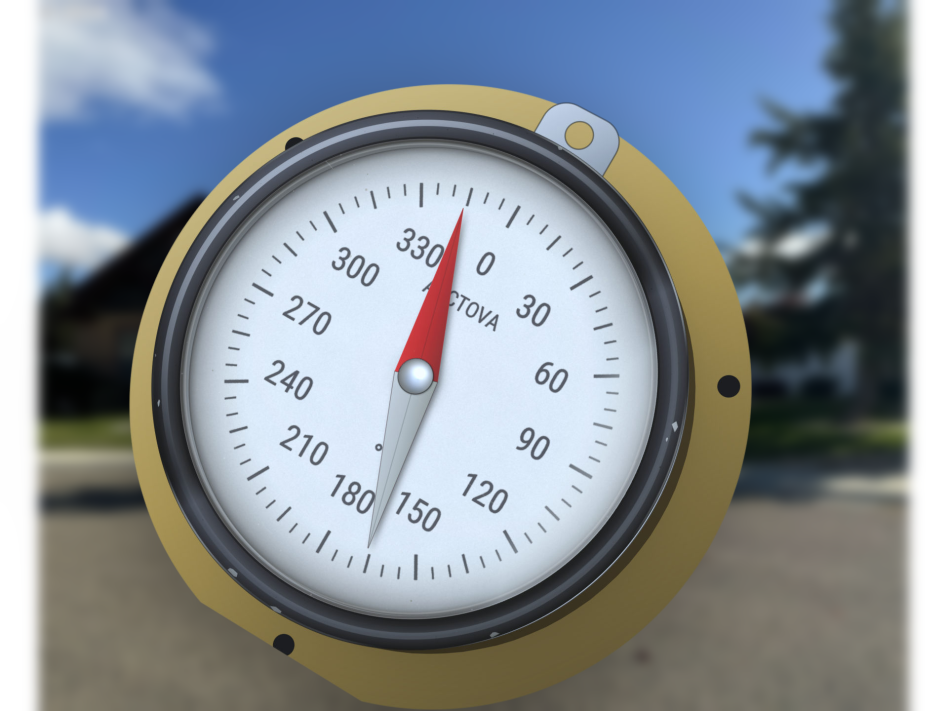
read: 345 °
